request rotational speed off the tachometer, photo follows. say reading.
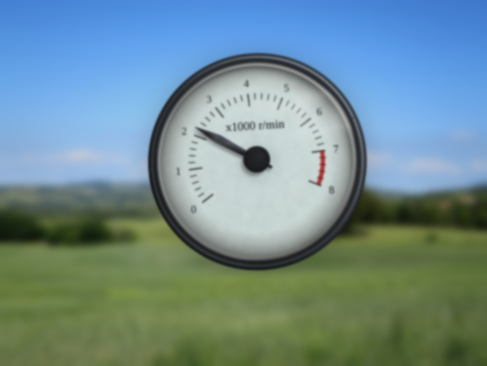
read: 2200 rpm
